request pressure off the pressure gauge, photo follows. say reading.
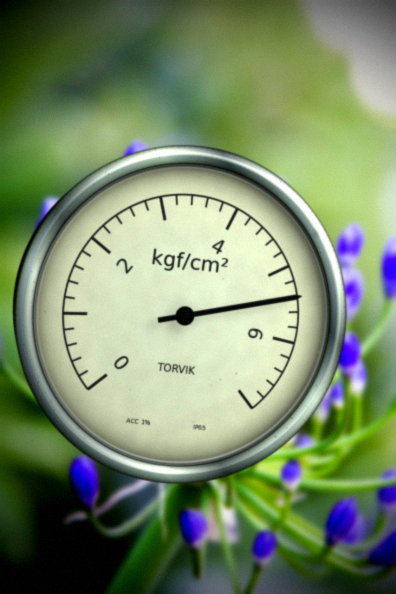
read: 5.4 kg/cm²
